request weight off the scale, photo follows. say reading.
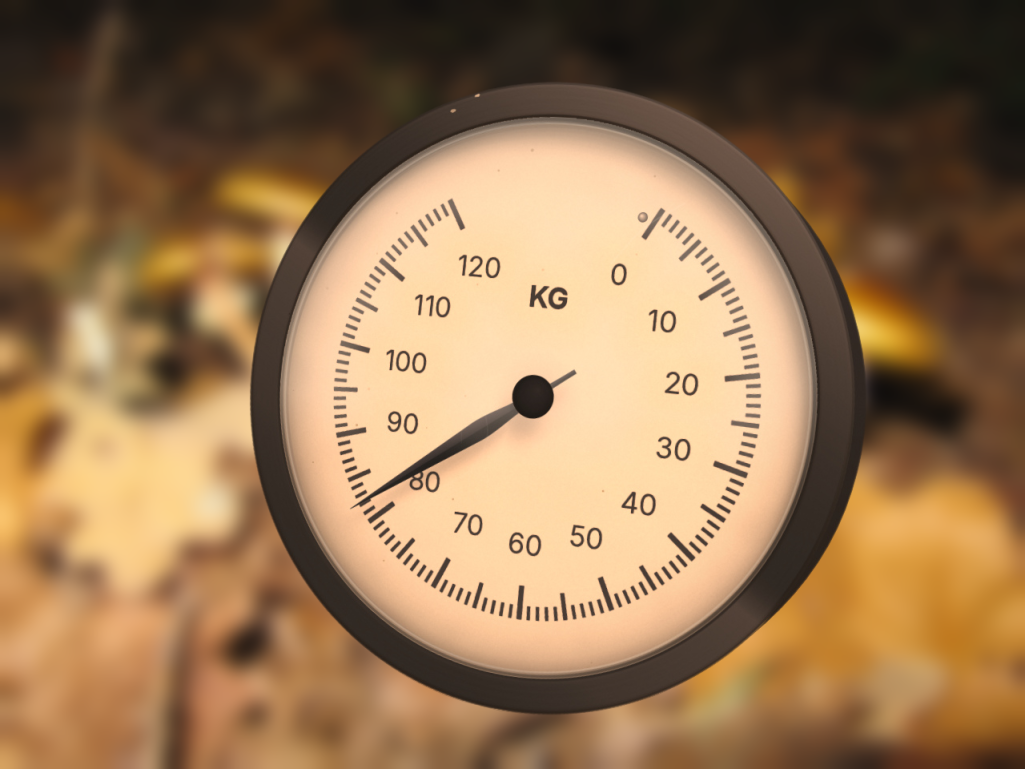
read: 82 kg
